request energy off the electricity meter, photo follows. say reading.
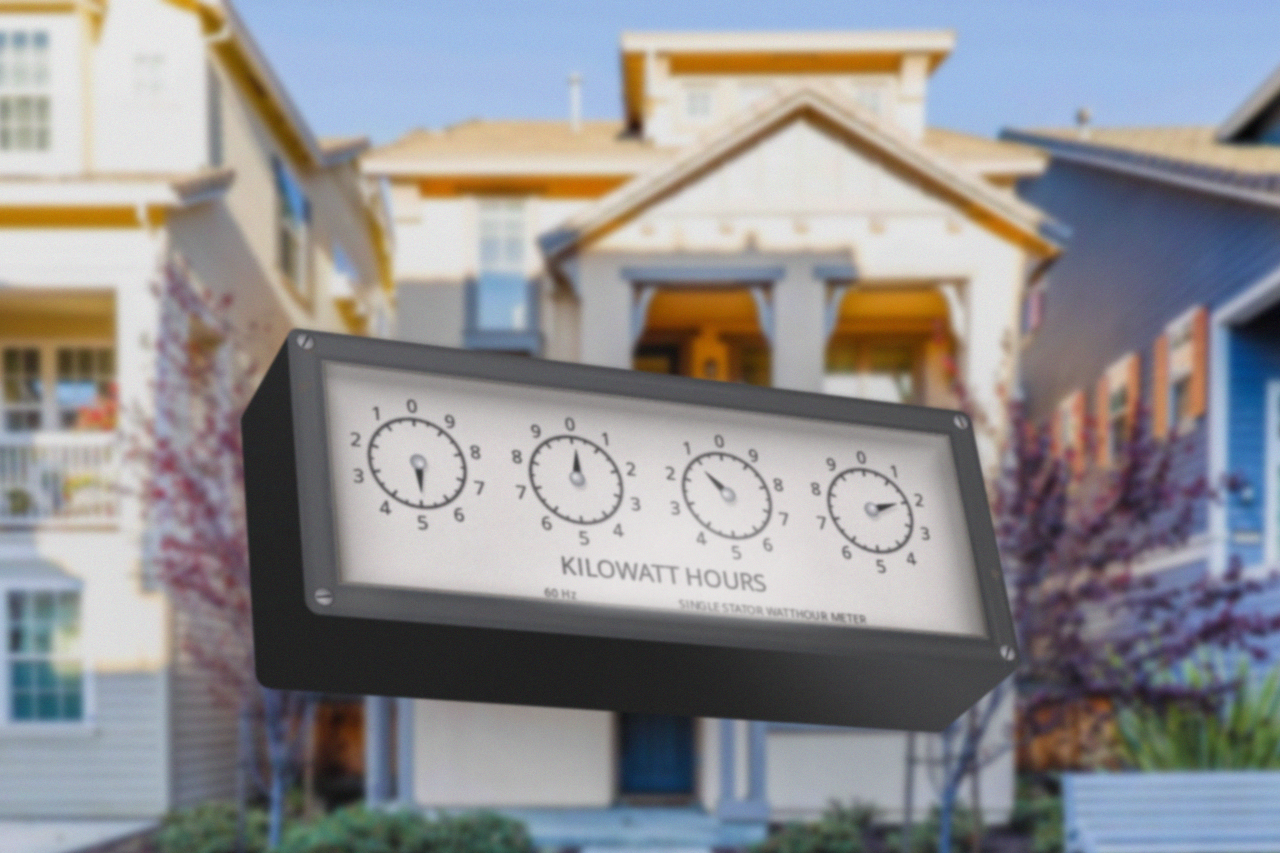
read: 5012 kWh
